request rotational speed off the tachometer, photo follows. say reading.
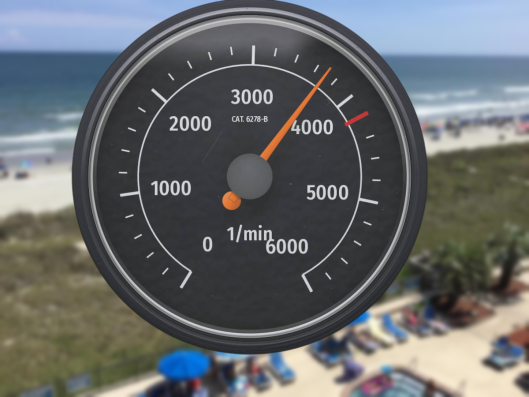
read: 3700 rpm
